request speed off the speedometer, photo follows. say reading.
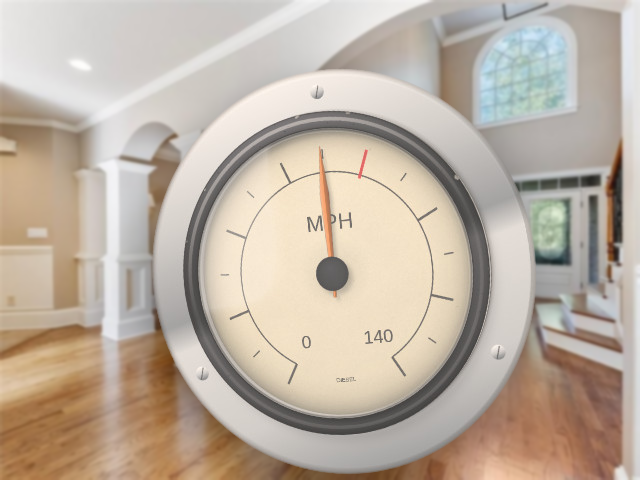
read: 70 mph
